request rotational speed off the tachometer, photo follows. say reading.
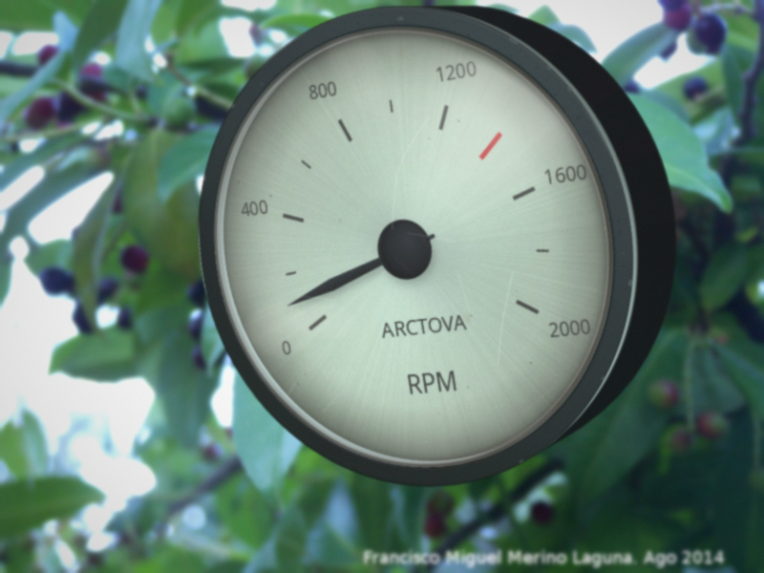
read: 100 rpm
